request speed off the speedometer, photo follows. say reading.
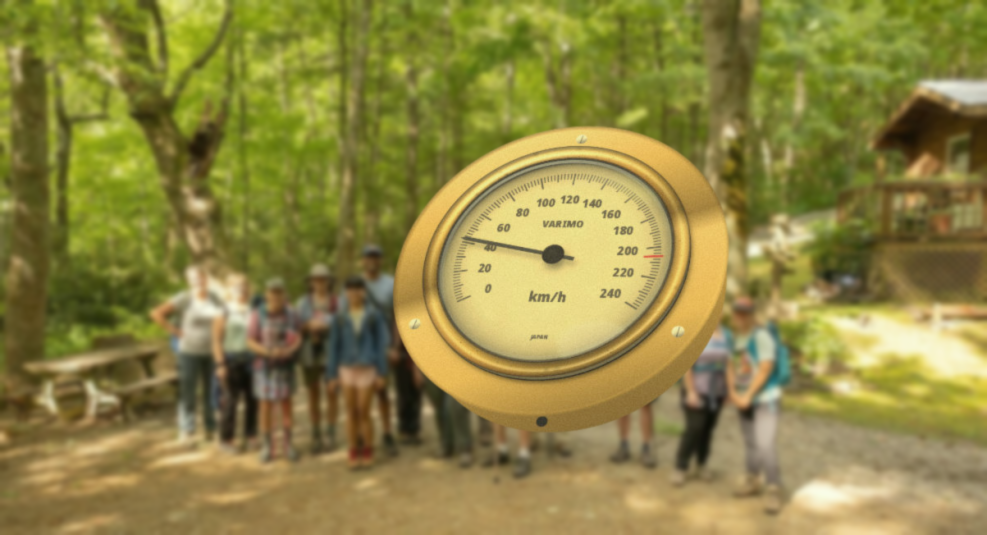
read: 40 km/h
